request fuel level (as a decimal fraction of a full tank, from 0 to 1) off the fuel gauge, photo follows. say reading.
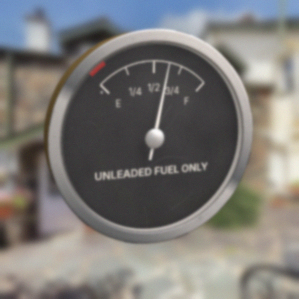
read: 0.625
